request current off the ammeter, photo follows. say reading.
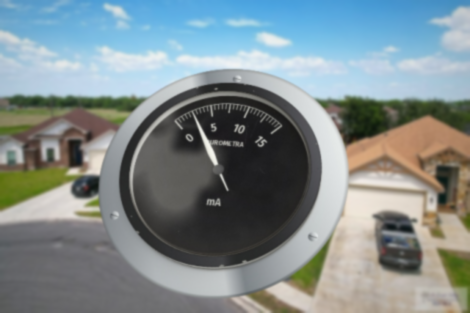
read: 2.5 mA
